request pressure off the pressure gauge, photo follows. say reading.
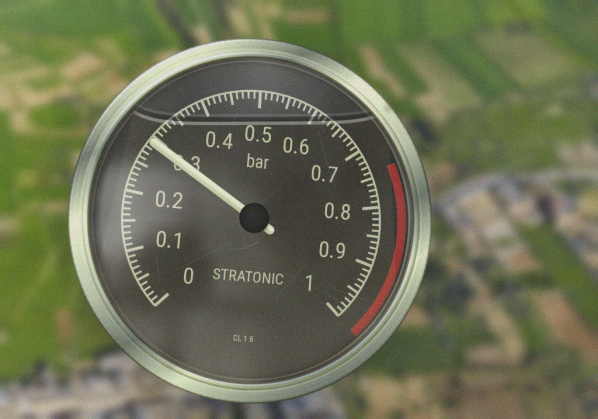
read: 0.29 bar
